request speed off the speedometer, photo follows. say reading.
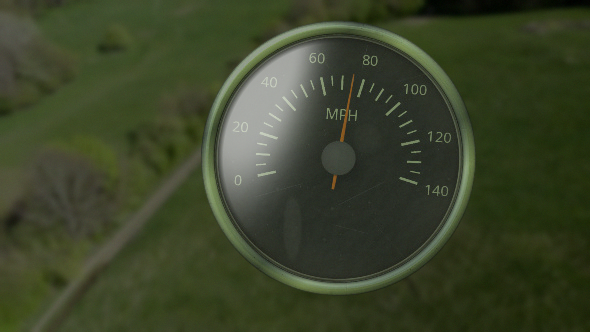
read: 75 mph
